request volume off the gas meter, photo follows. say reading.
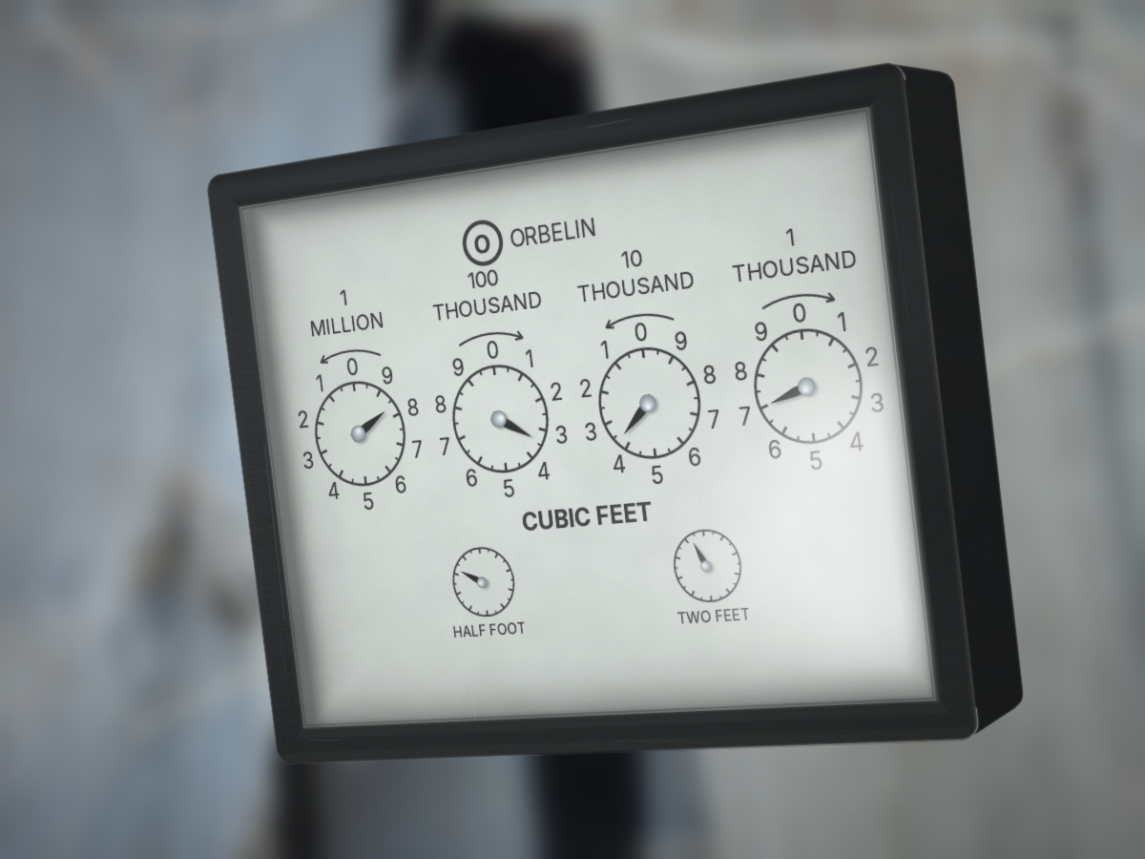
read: 833700 ft³
